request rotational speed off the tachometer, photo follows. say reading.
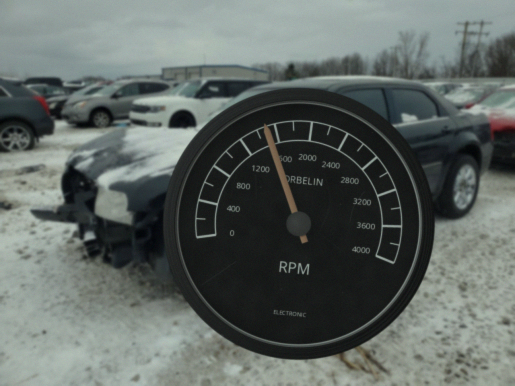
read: 1500 rpm
